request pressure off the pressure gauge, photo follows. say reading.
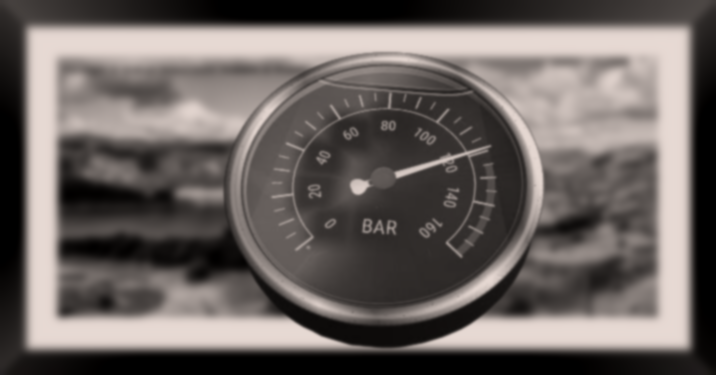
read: 120 bar
